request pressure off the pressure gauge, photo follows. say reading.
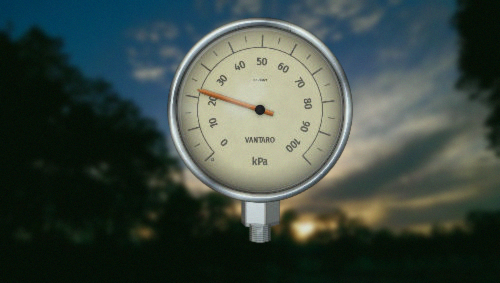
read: 22.5 kPa
